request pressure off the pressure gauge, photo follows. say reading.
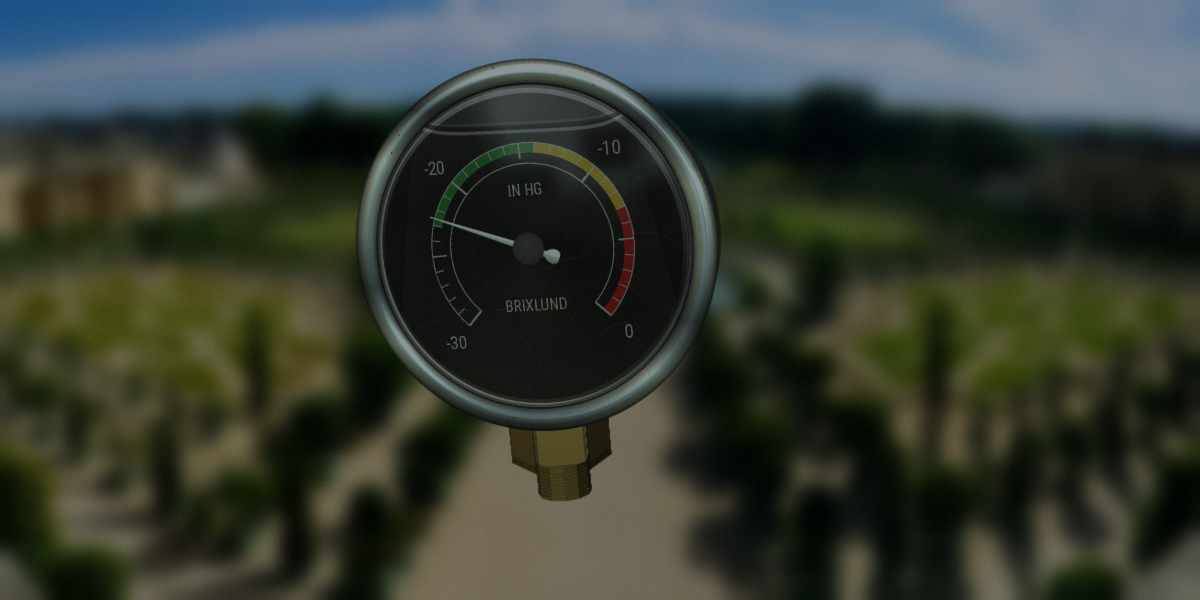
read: -22.5 inHg
